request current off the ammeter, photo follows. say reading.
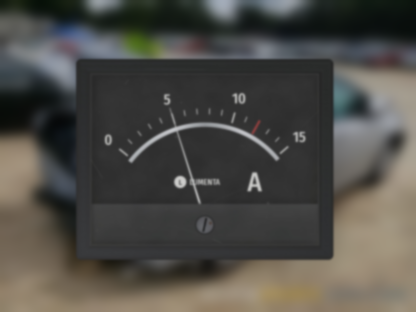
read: 5 A
